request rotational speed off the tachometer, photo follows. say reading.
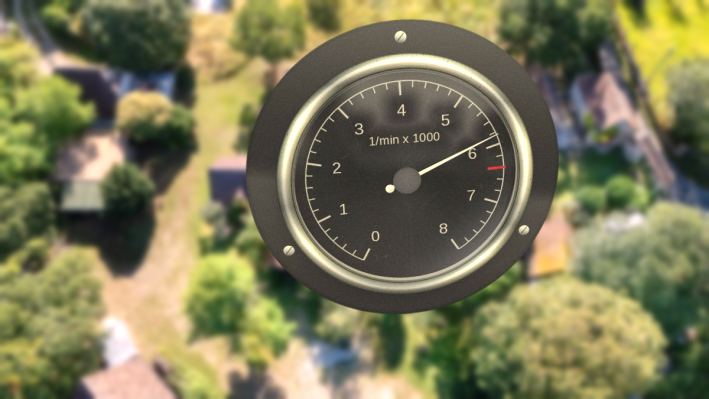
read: 5800 rpm
